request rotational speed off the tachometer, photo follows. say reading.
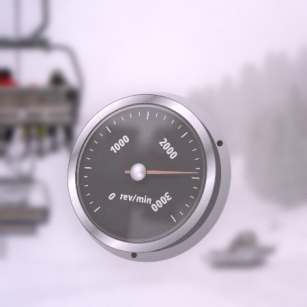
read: 2450 rpm
